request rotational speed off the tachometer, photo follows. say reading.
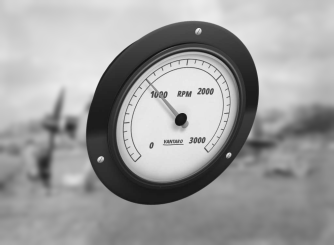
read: 1000 rpm
